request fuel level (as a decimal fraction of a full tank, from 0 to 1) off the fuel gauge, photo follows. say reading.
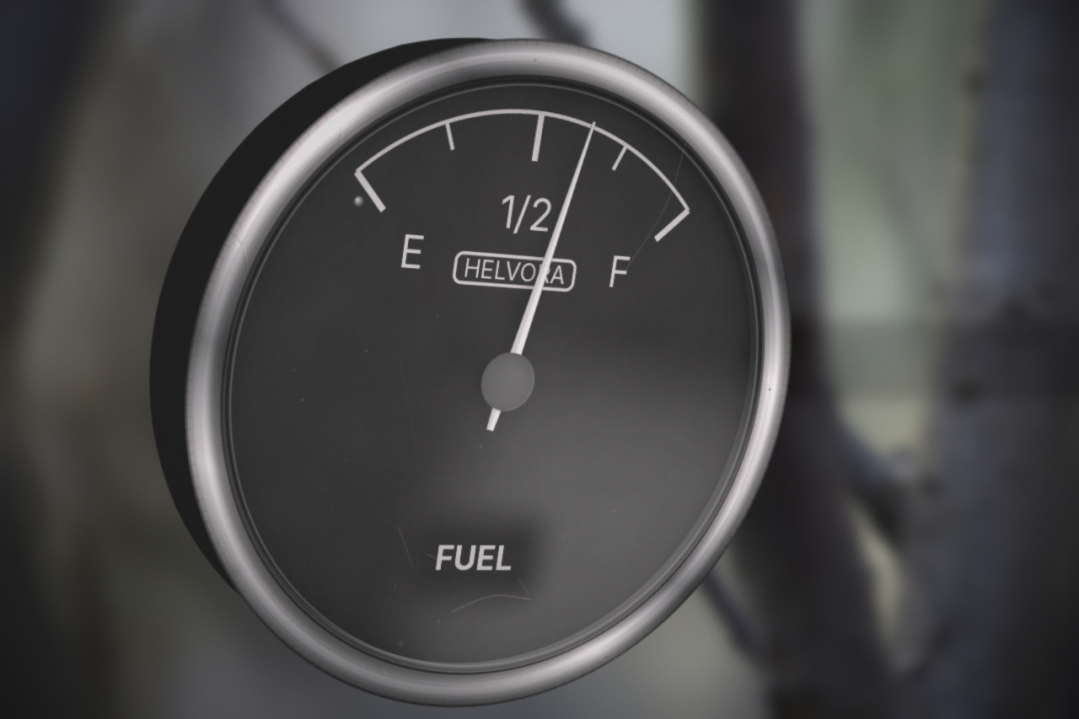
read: 0.625
